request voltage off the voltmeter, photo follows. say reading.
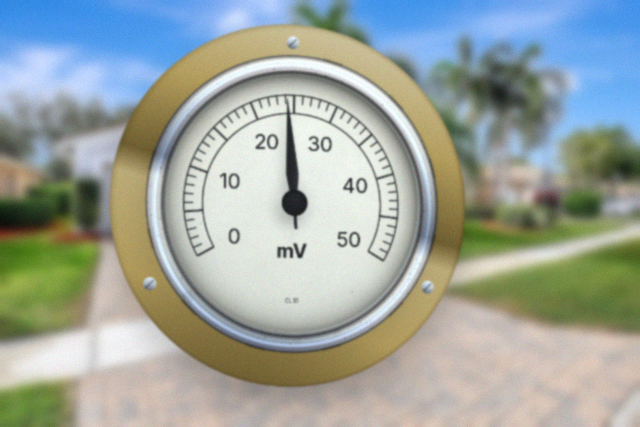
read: 24 mV
